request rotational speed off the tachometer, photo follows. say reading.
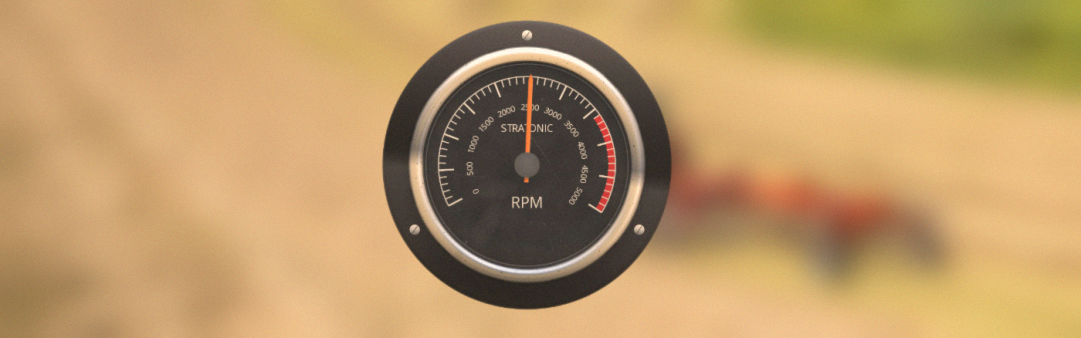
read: 2500 rpm
